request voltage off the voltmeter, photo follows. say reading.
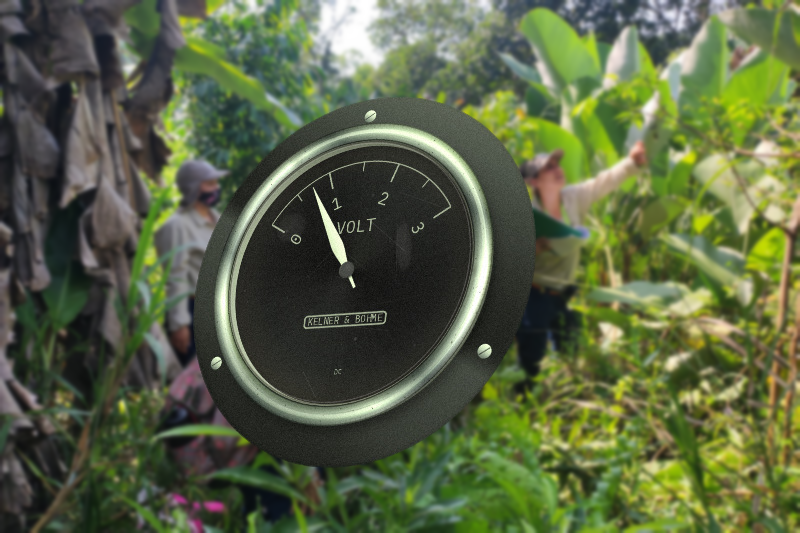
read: 0.75 V
